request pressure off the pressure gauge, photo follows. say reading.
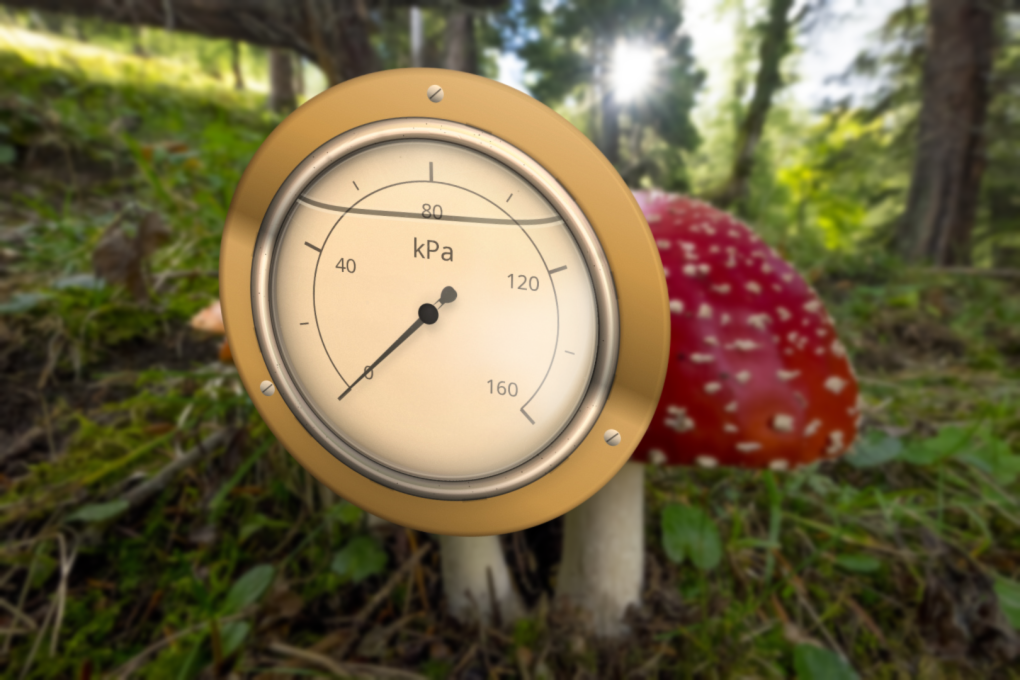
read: 0 kPa
